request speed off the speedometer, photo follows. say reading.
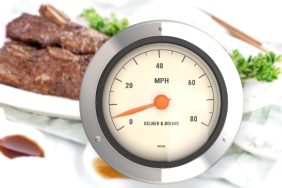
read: 5 mph
